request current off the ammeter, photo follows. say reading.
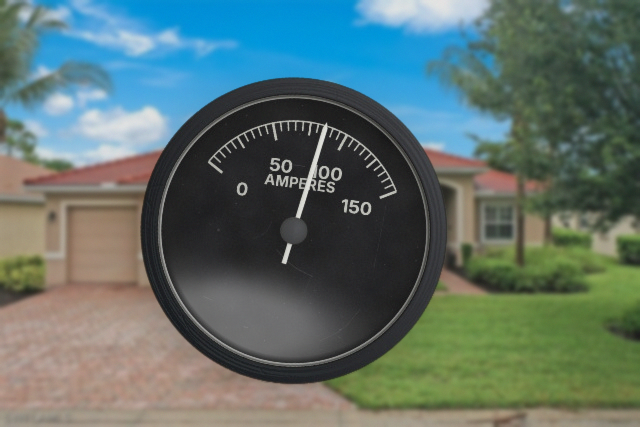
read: 85 A
